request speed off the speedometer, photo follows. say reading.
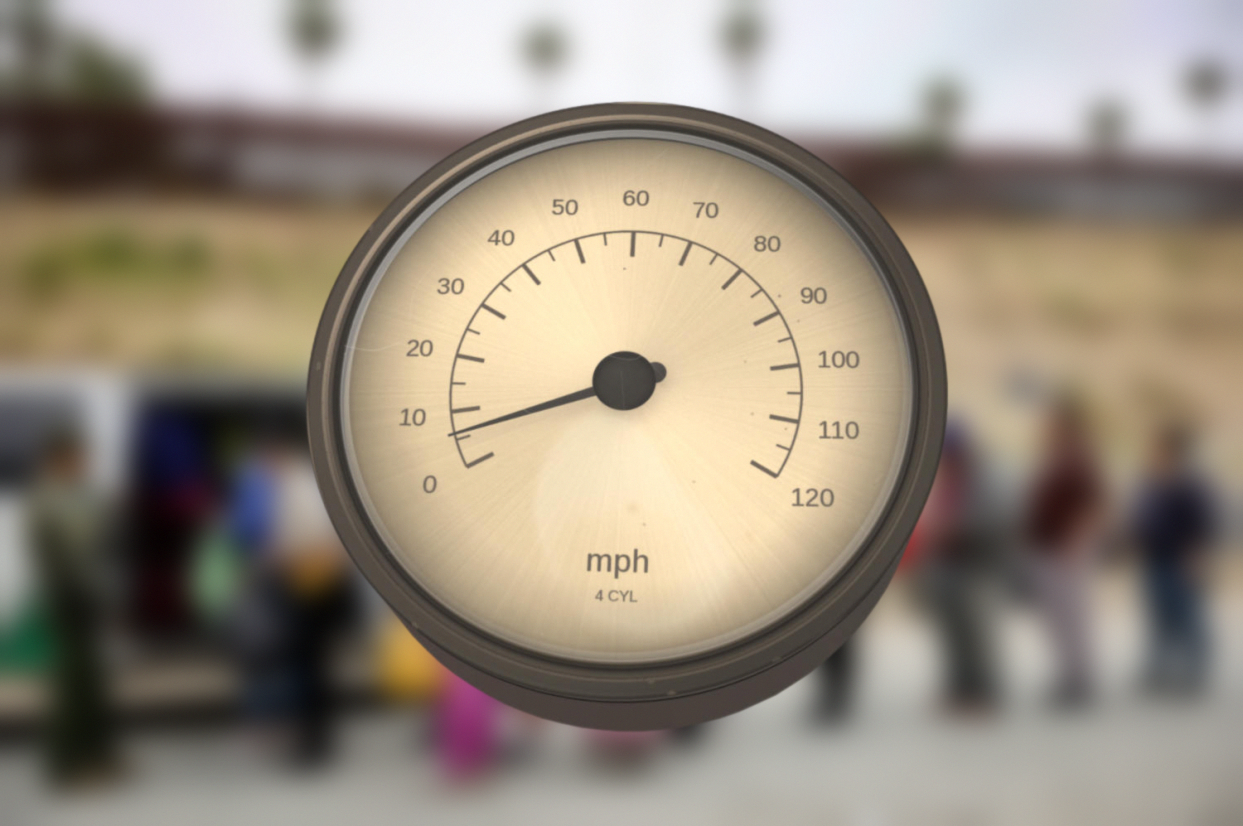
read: 5 mph
